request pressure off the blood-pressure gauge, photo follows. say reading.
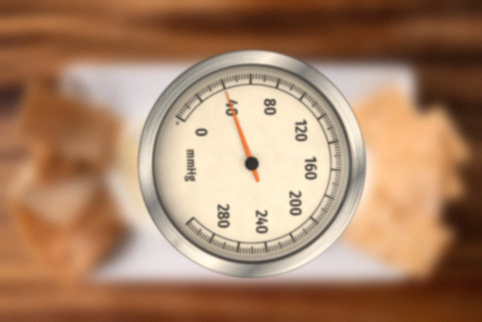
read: 40 mmHg
